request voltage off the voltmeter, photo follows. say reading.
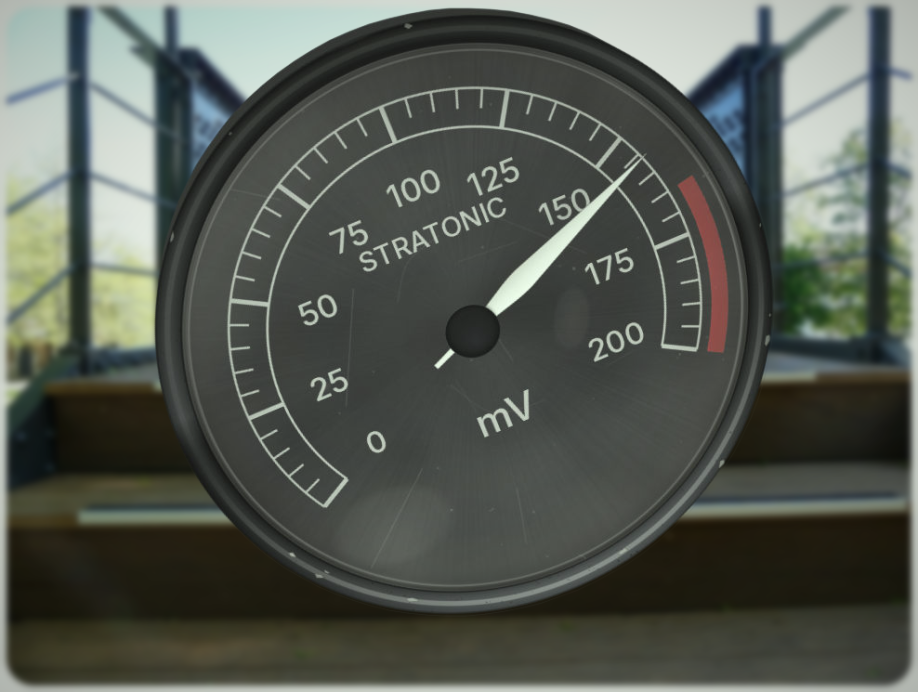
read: 155 mV
